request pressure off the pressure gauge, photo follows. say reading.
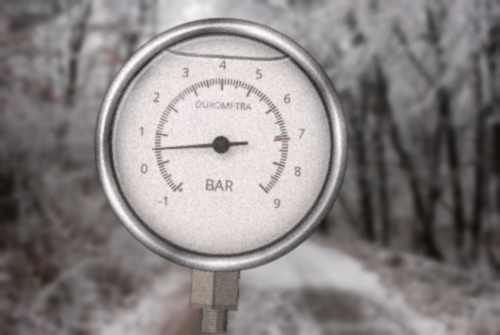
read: 0.5 bar
